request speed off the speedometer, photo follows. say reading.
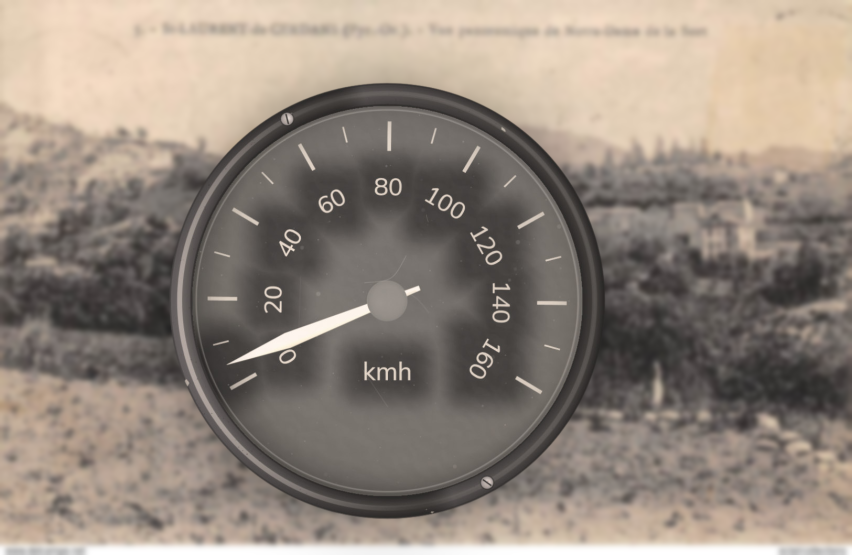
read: 5 km/h
